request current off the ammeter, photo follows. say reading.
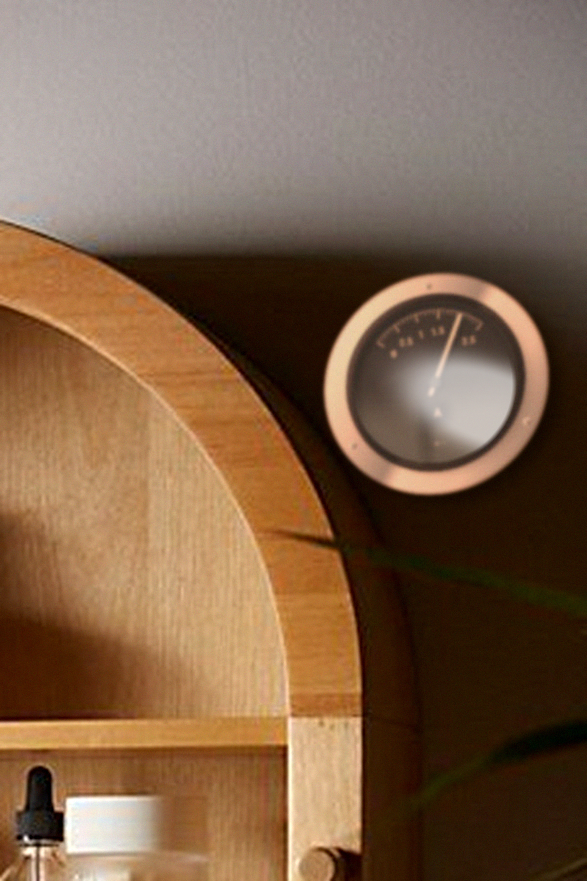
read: 2 A
